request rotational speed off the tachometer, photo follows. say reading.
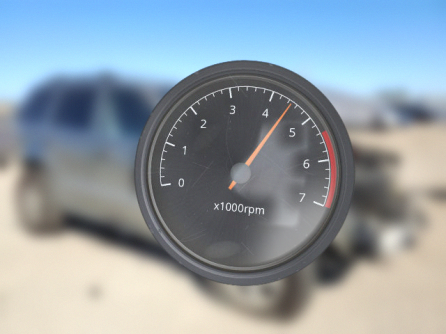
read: 4500 rpm
